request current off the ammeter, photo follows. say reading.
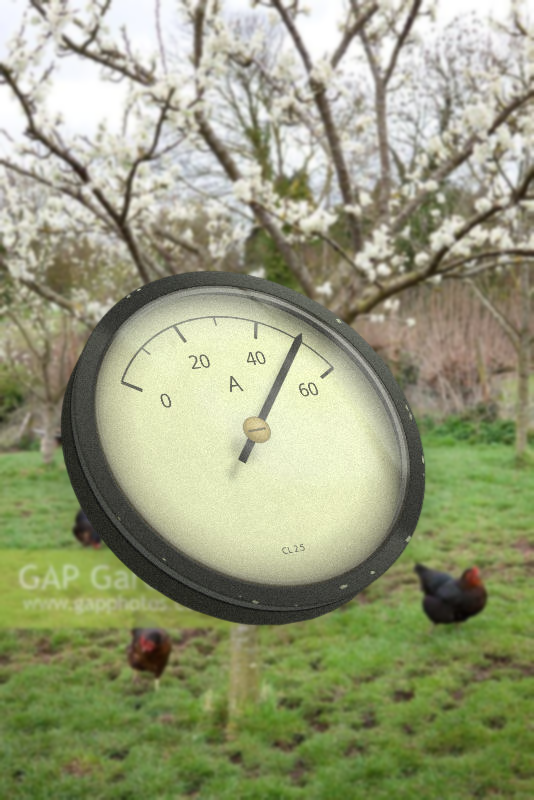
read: 50 A
